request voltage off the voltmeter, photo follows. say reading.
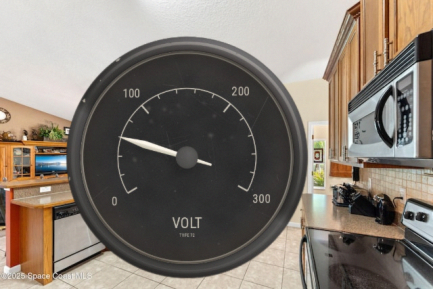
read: 60 V
